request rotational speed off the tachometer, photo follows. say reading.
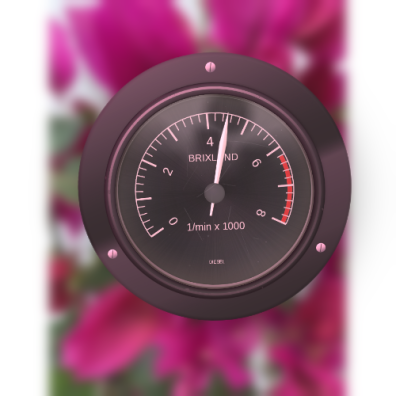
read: 4500 rpm
